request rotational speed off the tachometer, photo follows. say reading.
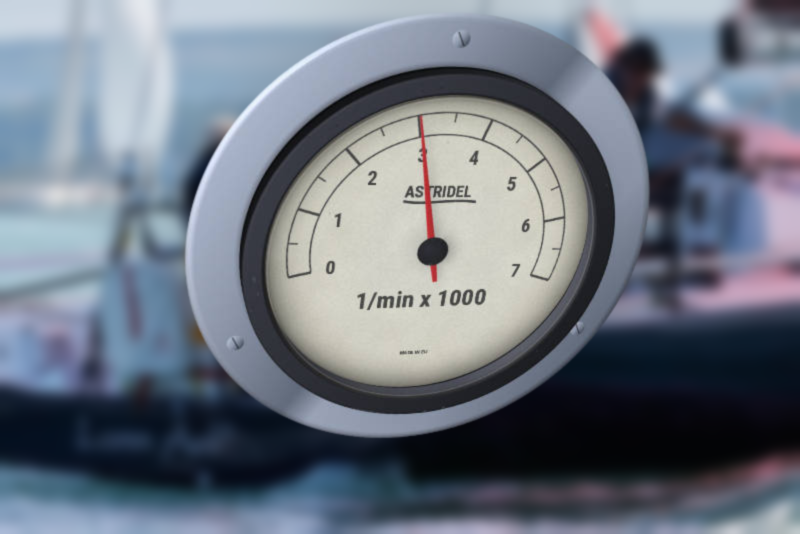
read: 3000 rpm
